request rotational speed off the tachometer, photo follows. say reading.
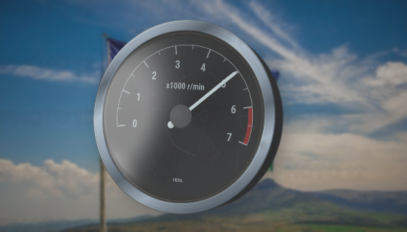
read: 5000 rpm
